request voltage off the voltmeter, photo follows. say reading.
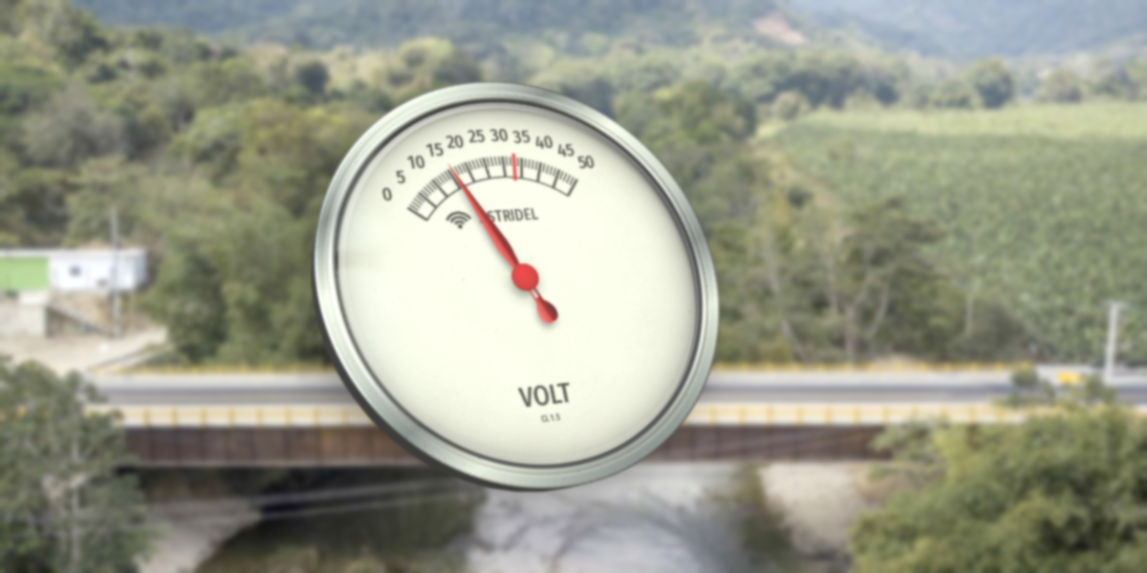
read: 15 V
